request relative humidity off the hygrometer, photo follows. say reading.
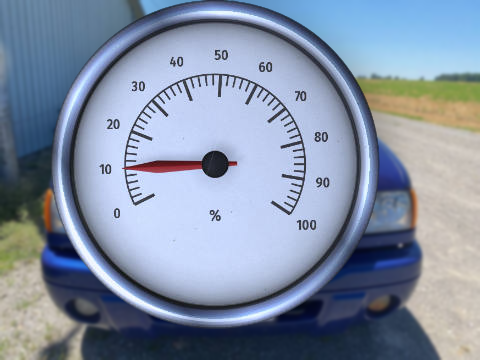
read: 10 %
